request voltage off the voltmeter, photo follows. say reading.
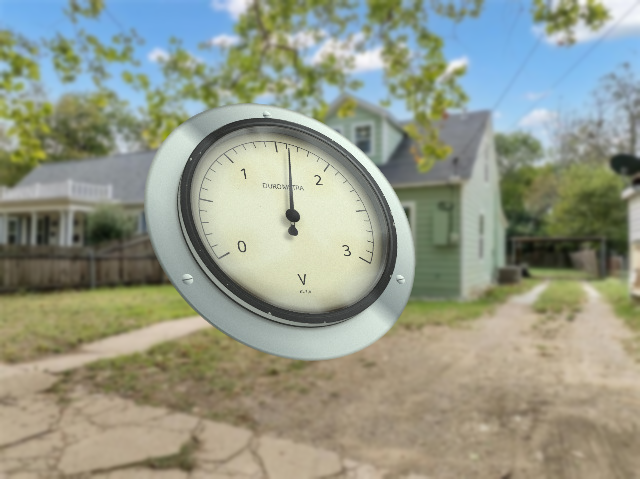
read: 1.6 V
